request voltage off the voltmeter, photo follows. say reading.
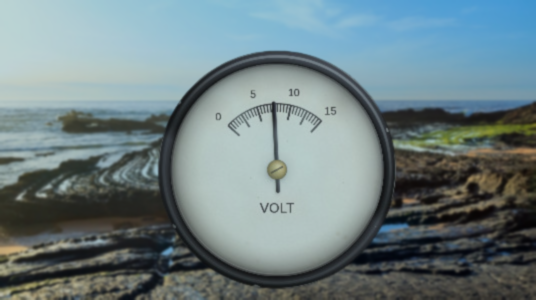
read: 7.5 V
